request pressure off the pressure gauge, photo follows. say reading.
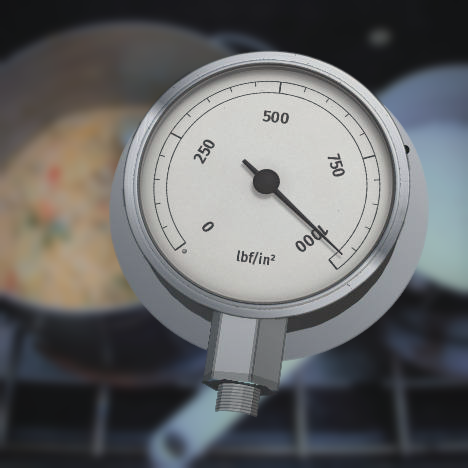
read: 975 psi
